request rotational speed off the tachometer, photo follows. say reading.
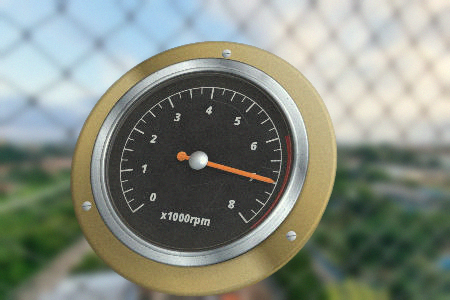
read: 7000 rpm
